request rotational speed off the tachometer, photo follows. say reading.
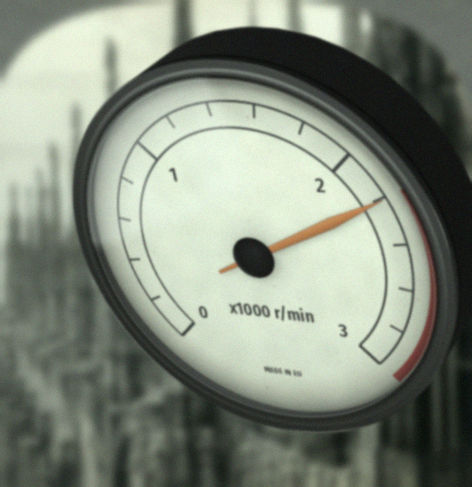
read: 2200 rpm
